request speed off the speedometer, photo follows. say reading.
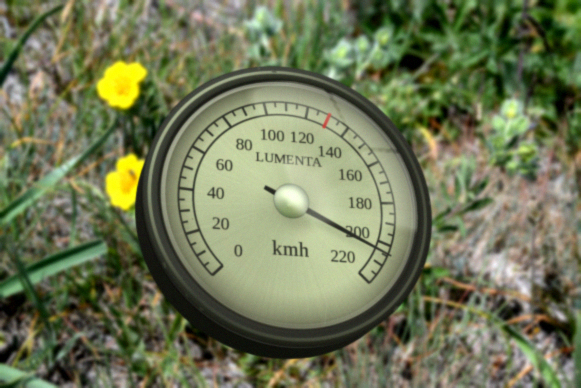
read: 205 km/h
